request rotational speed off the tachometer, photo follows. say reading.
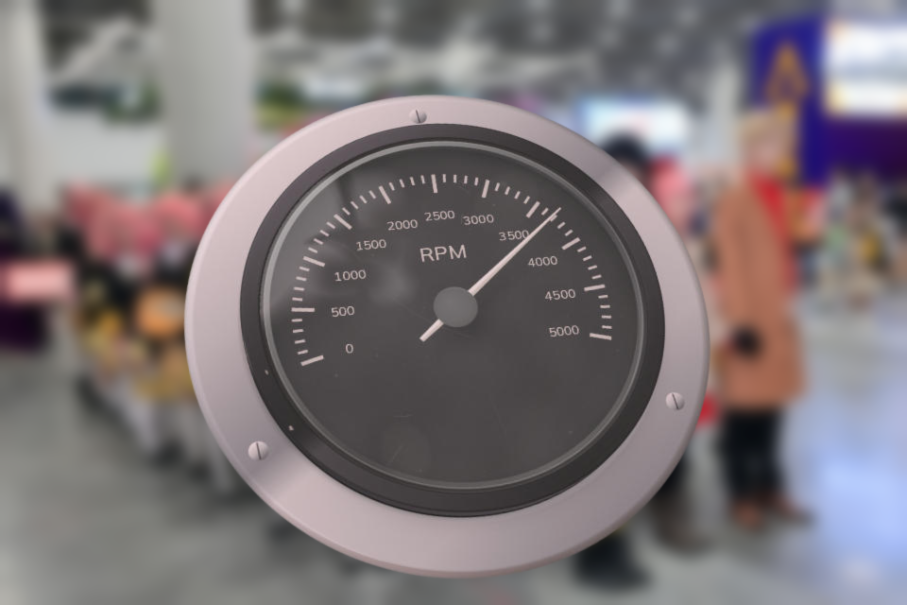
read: 3700 rpm
